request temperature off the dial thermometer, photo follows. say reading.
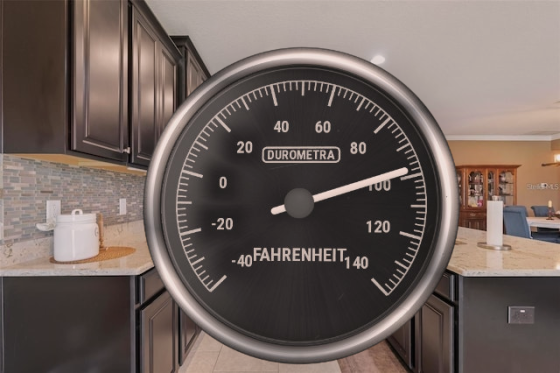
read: 98 °F
